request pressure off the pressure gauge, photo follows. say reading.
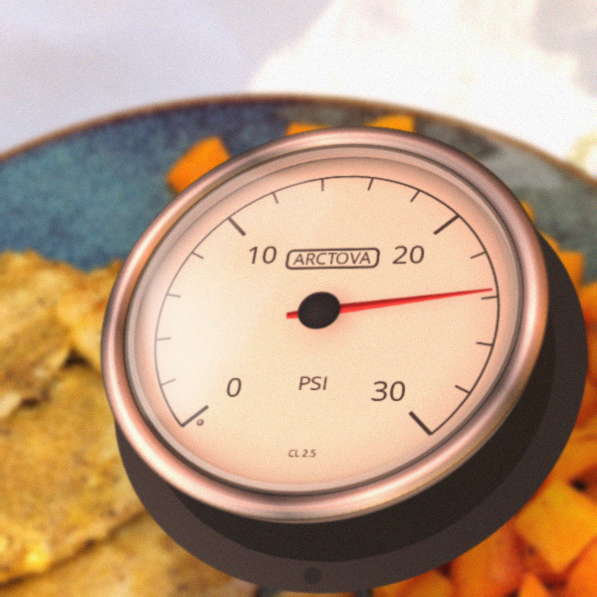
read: 24 psi
